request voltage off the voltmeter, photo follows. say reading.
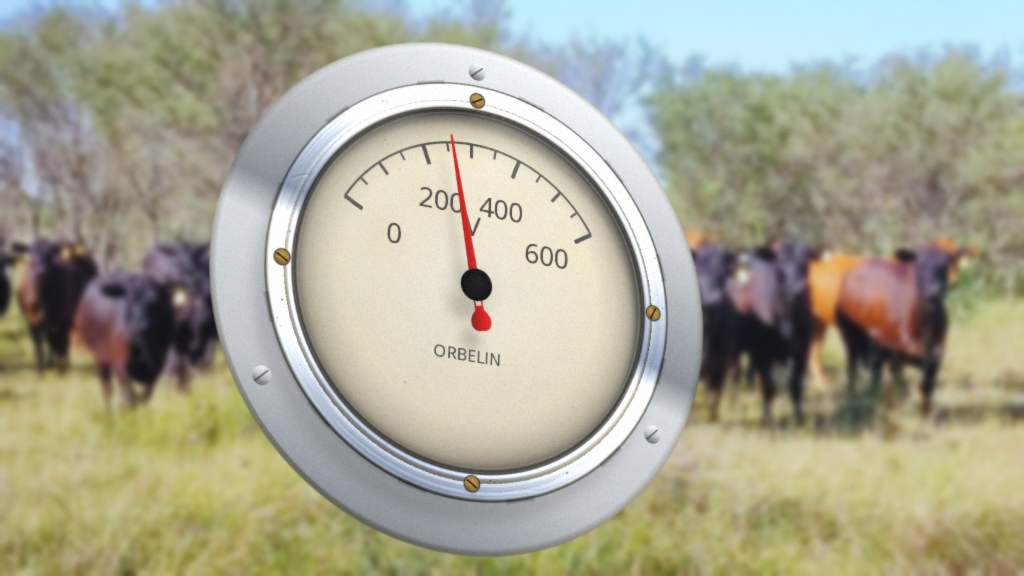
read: 250 V
